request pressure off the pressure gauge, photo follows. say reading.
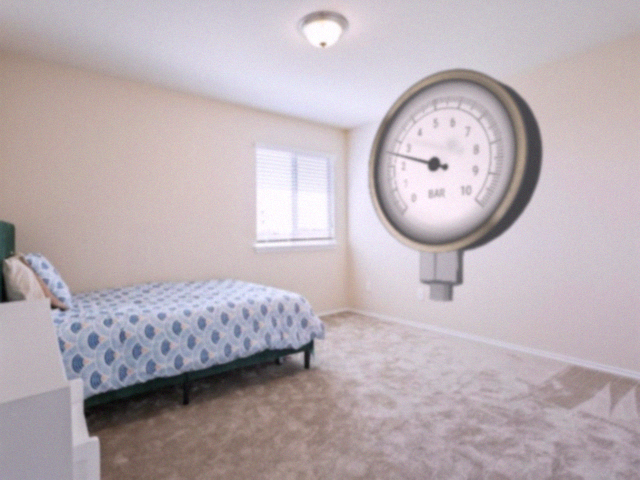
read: 2.5 bar
